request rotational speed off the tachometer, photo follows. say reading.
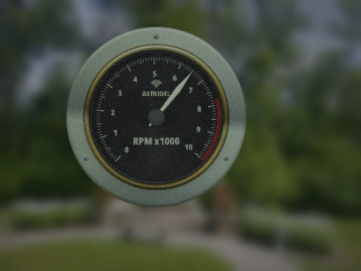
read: 6500 rpm
